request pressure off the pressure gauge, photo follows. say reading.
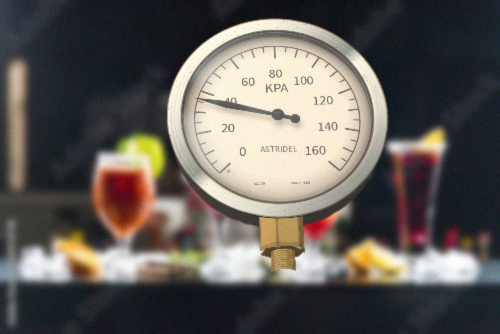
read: 35 kPa
